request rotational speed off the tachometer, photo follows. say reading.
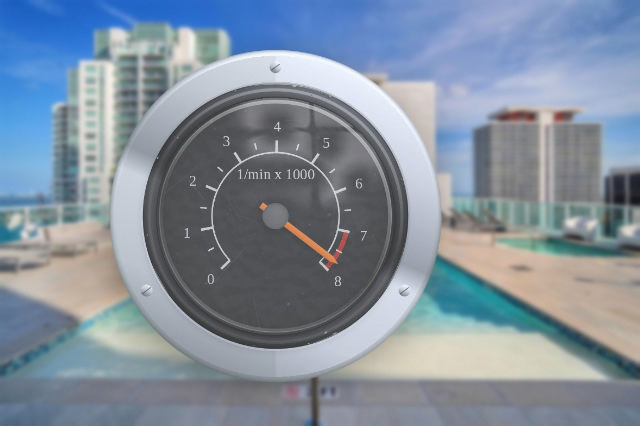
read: 7750 rpm
